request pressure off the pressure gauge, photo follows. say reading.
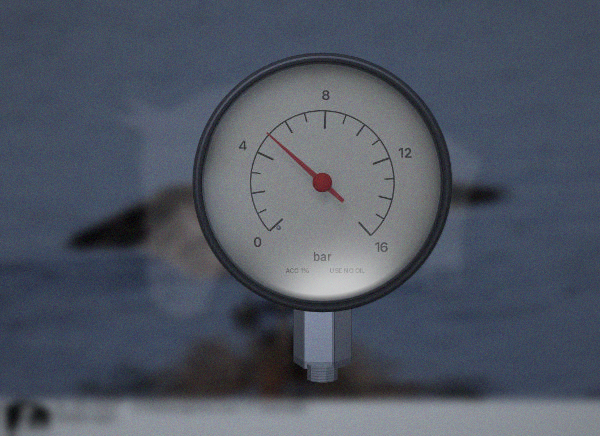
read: 5 bar
